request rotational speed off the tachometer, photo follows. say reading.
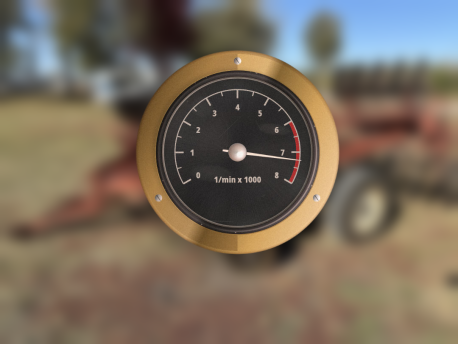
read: 7250 rpm
